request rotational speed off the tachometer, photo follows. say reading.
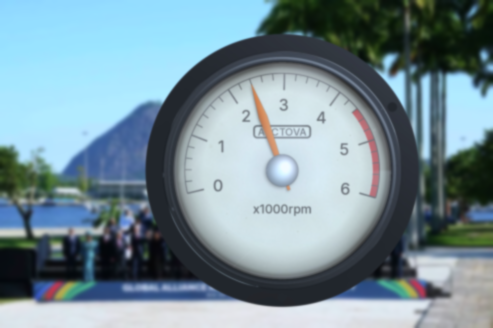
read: 2400 rpm
